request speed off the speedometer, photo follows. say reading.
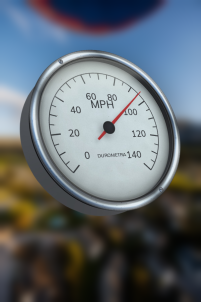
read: 95 mph
